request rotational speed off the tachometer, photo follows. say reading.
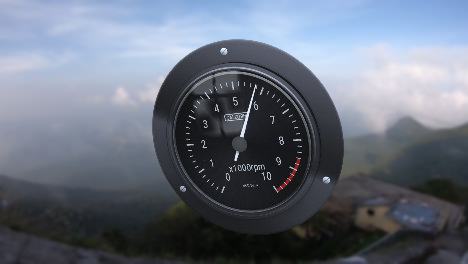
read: 5800 rpm
